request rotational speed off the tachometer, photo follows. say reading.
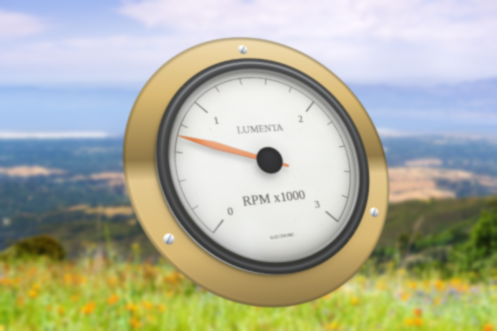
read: 700 rpm
